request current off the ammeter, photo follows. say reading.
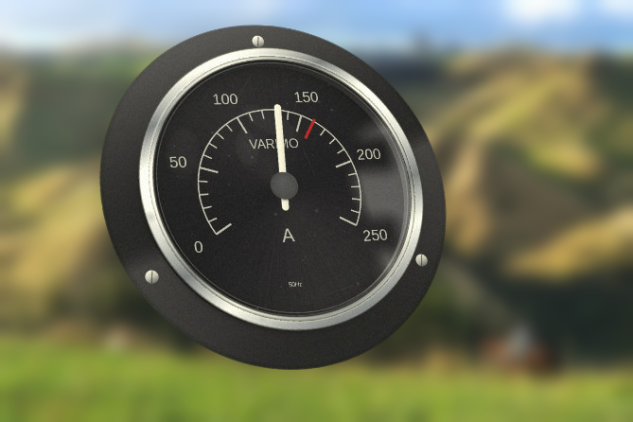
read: 130 A
